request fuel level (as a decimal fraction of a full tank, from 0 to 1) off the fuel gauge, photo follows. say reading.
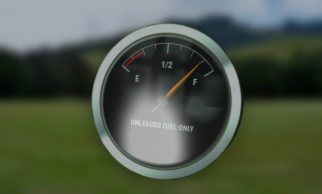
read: 0.875
